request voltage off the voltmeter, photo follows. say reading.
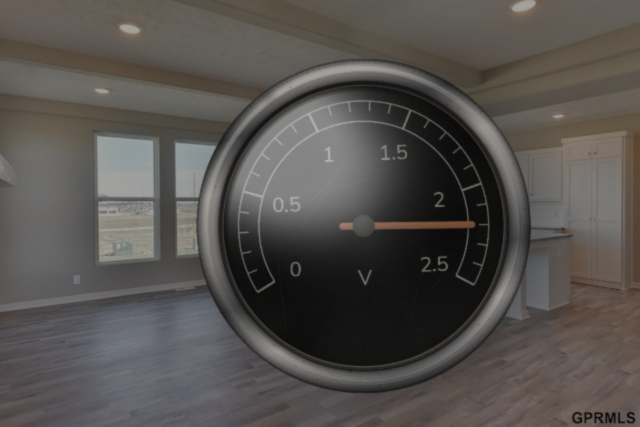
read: 2.2 V
